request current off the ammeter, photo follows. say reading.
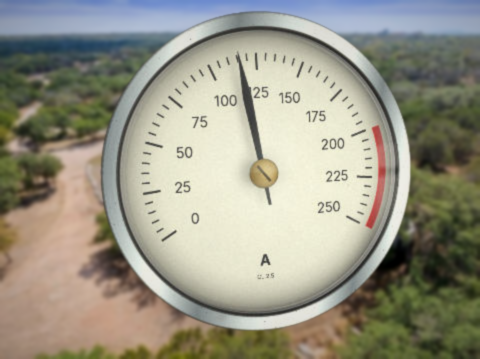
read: 115 A
